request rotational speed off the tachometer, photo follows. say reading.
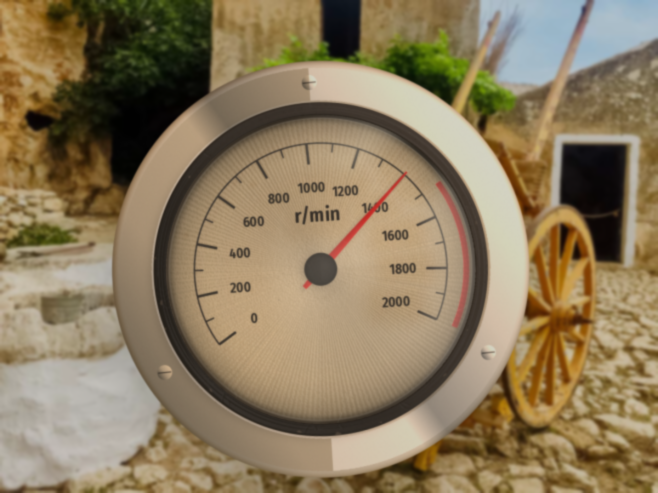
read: 1400 rpm
